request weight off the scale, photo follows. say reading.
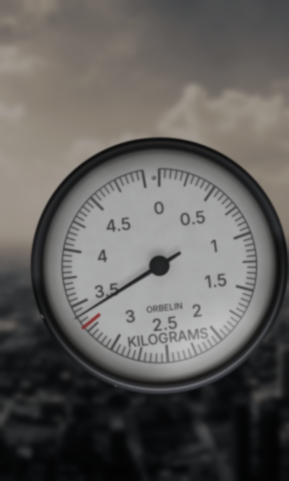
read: 3.4 kg
